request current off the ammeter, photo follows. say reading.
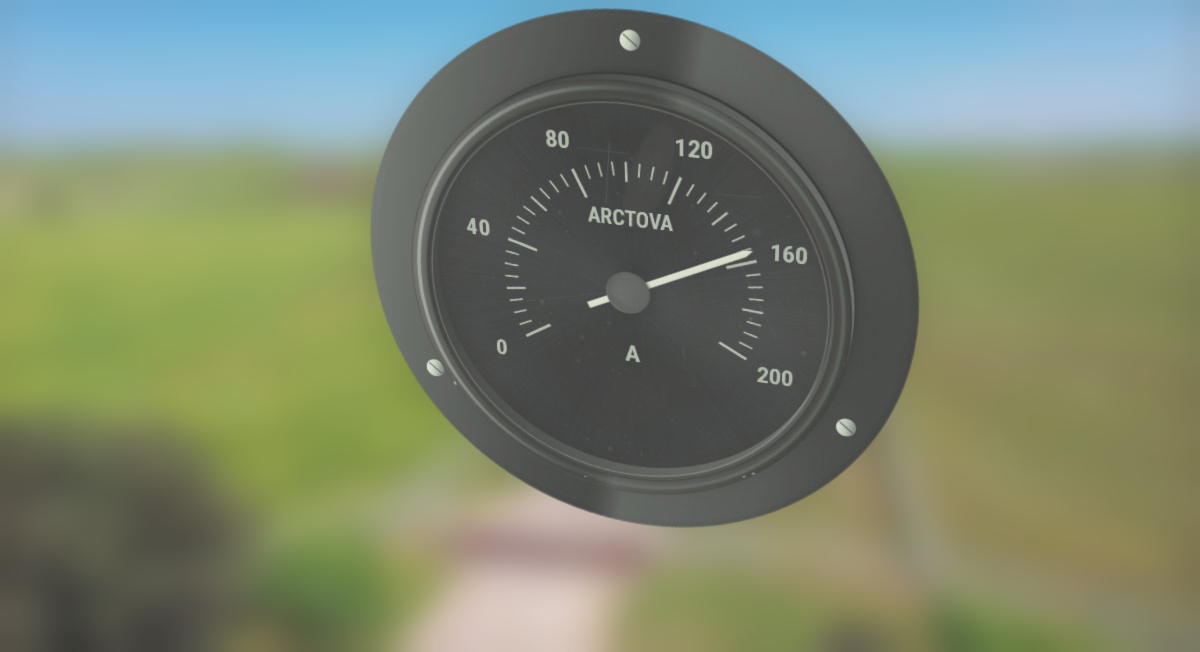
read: 155 A
